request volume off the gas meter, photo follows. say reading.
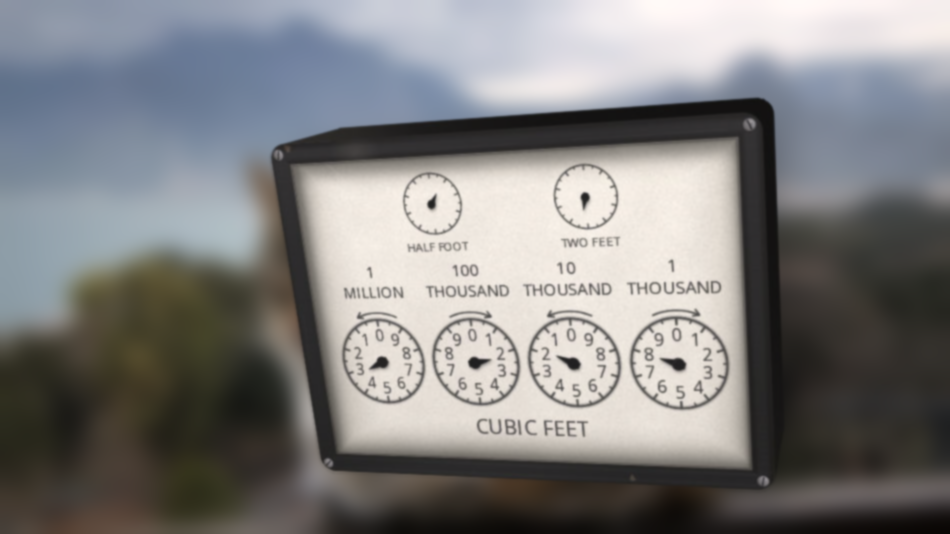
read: 321800 ft³
